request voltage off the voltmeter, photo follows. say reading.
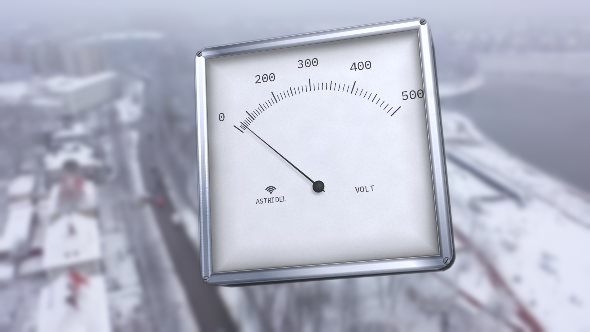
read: 50 V
